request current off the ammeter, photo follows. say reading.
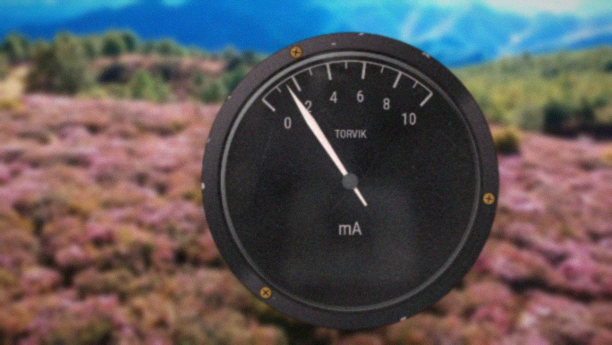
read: 1.5 mA
